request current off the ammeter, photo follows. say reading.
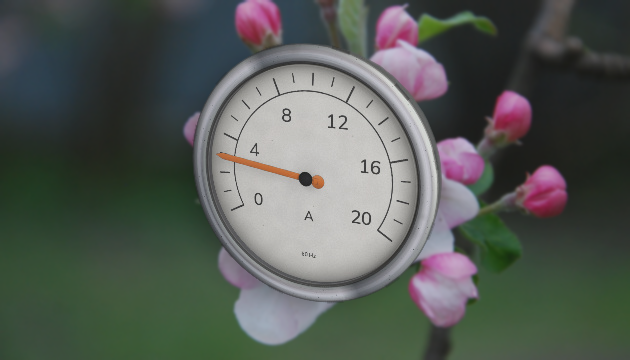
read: 3 A
